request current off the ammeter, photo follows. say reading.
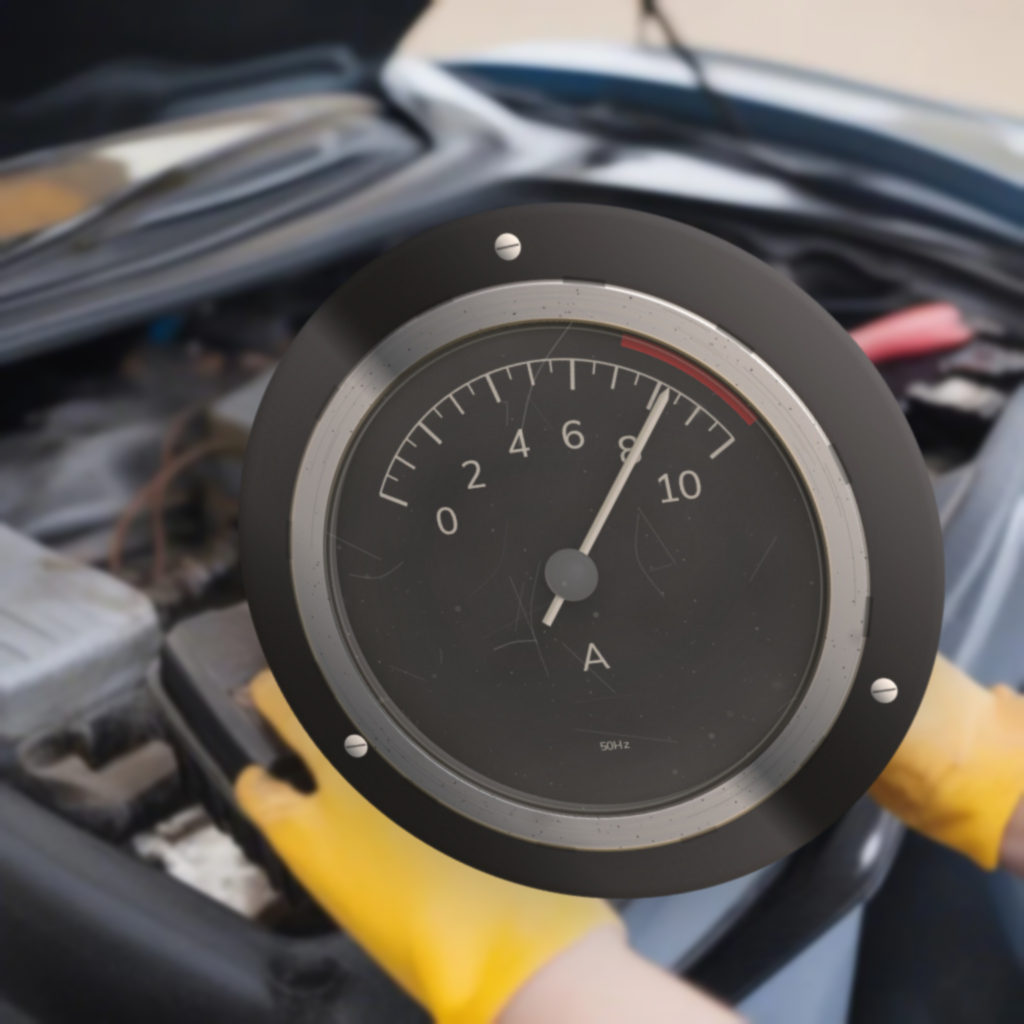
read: 8.25 A
